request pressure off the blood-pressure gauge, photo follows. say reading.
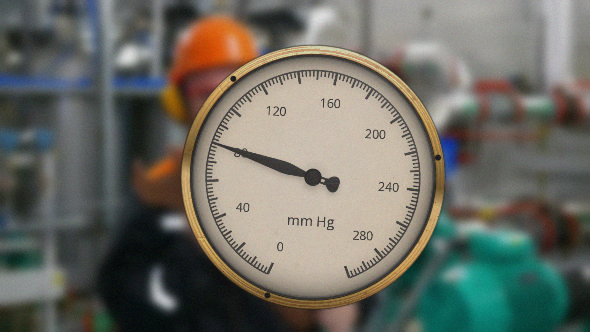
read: 80 mmHg
